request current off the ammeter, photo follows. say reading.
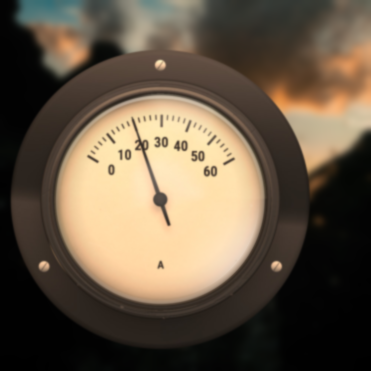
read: 20 A
